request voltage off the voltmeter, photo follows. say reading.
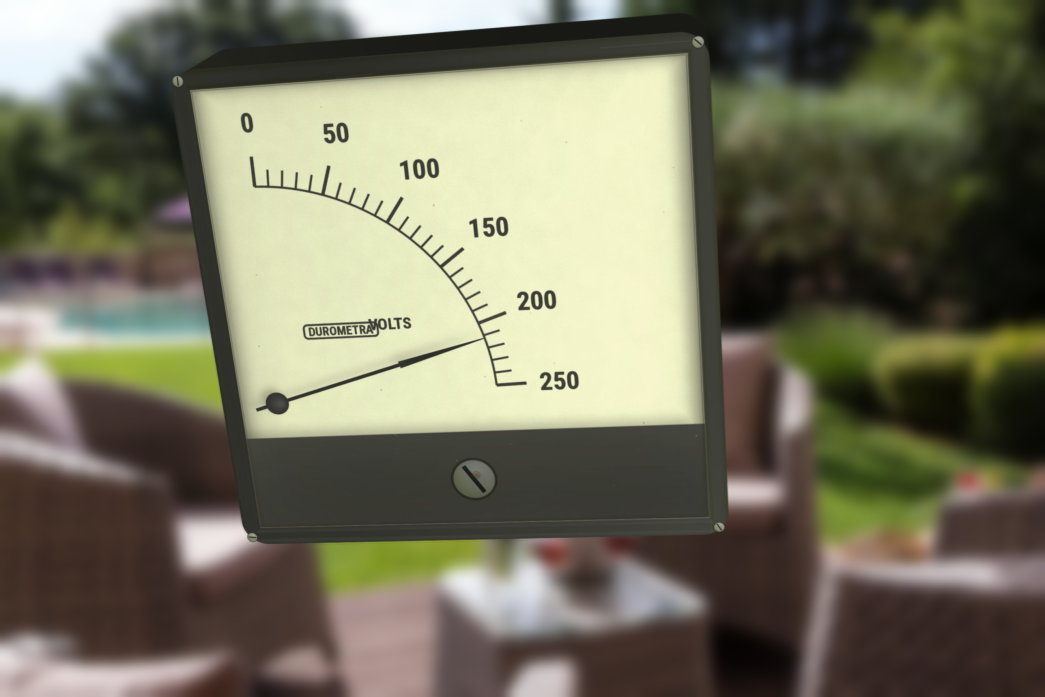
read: 210 V
